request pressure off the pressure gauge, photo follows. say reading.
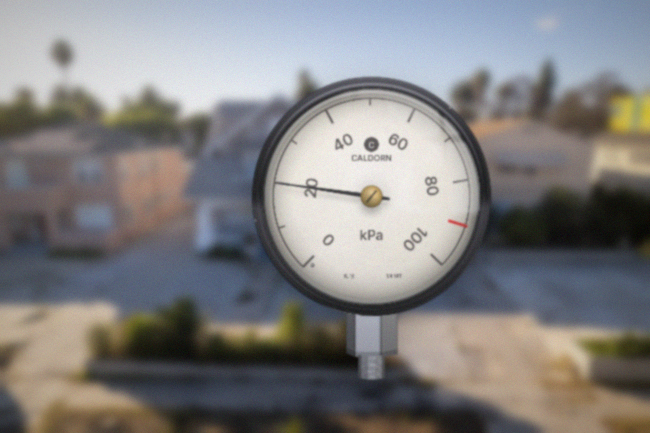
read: 20 kPa
